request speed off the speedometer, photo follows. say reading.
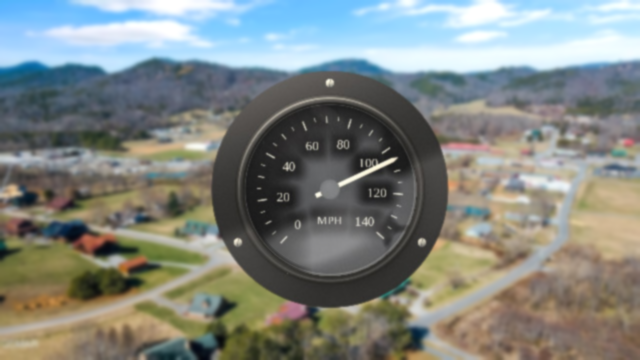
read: 105 mph
